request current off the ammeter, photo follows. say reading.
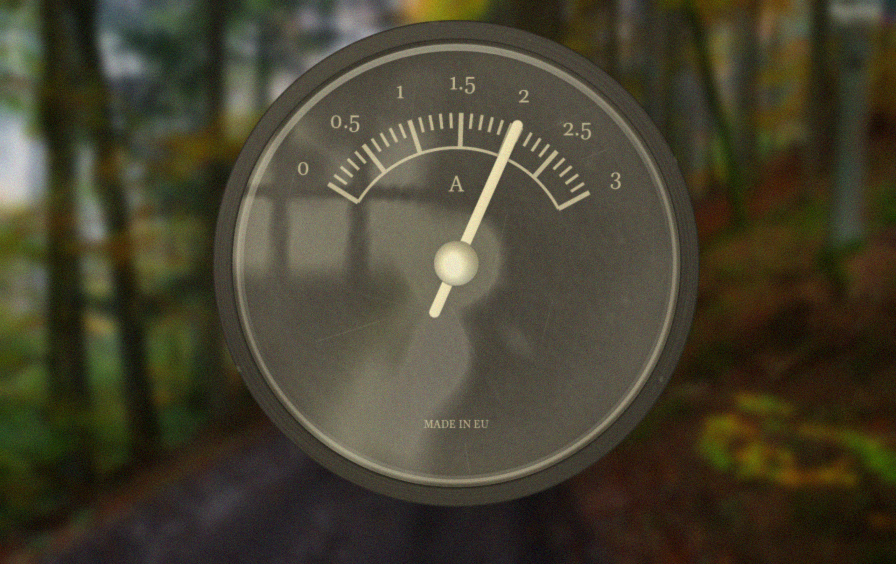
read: 2.05 A
